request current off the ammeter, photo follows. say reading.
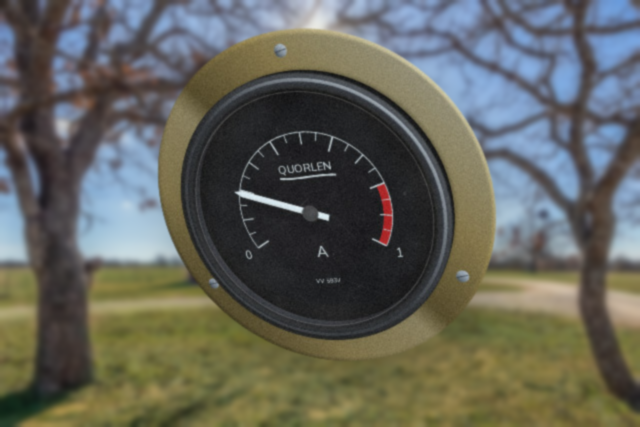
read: 0.2 A
